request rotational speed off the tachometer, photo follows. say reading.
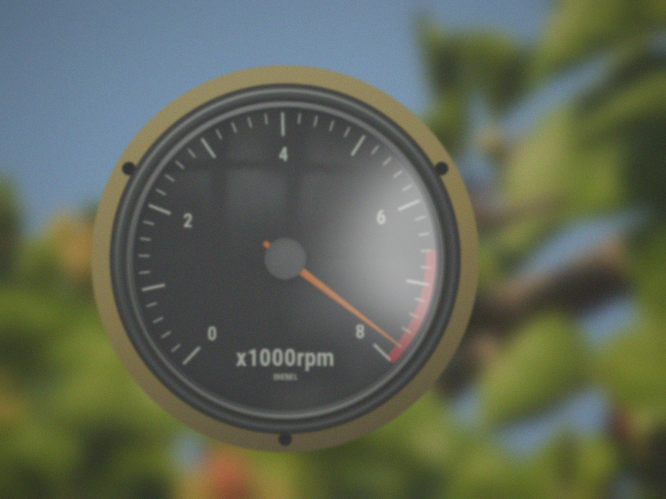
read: 7800 rpm
